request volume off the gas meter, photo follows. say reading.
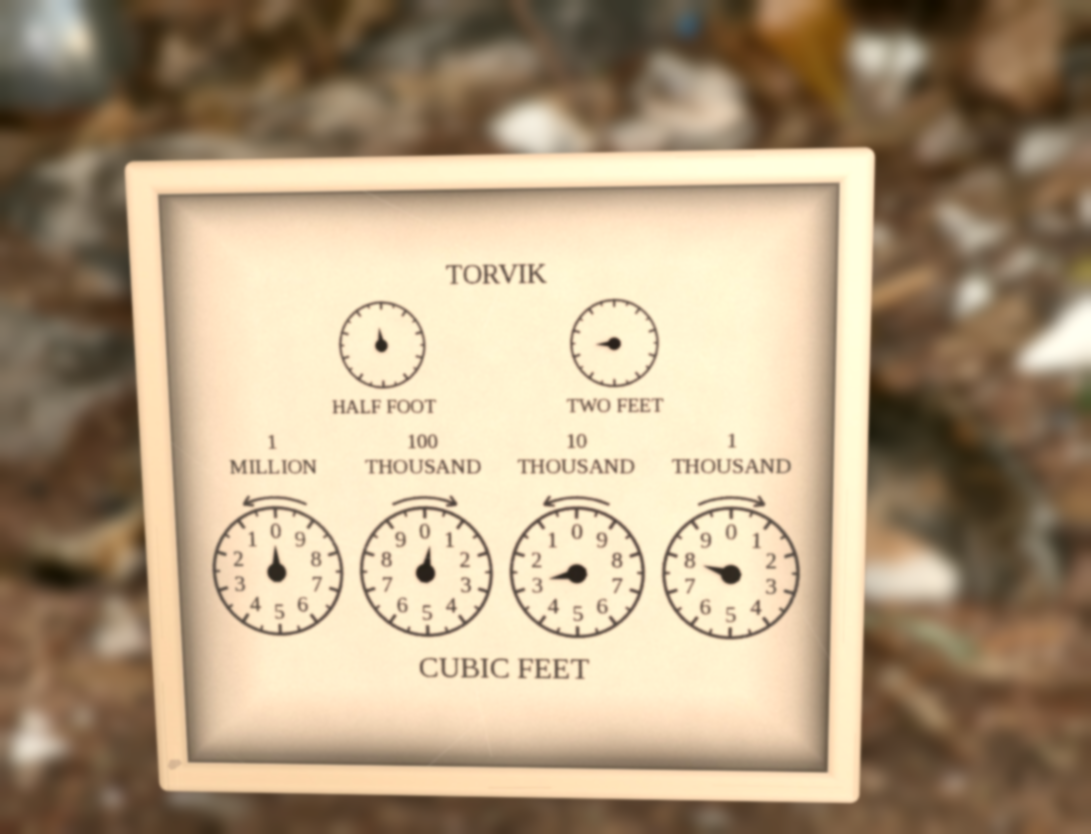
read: 2800 ft³
